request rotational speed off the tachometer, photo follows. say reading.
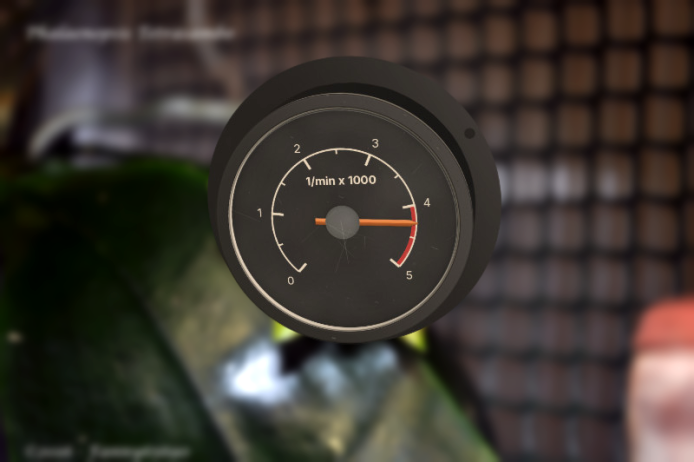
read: 4250 rpm
